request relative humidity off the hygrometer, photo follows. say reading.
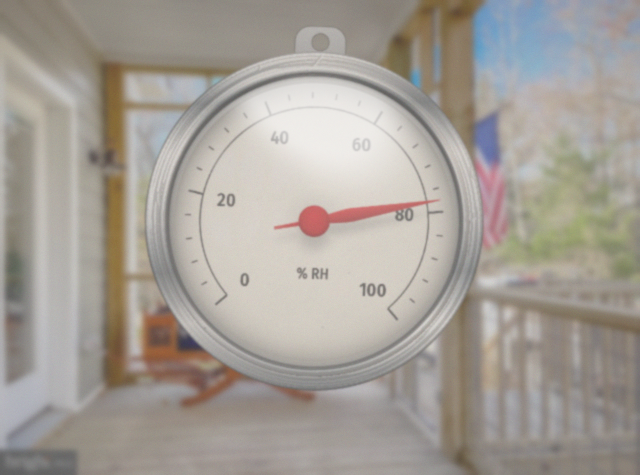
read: 78 %
